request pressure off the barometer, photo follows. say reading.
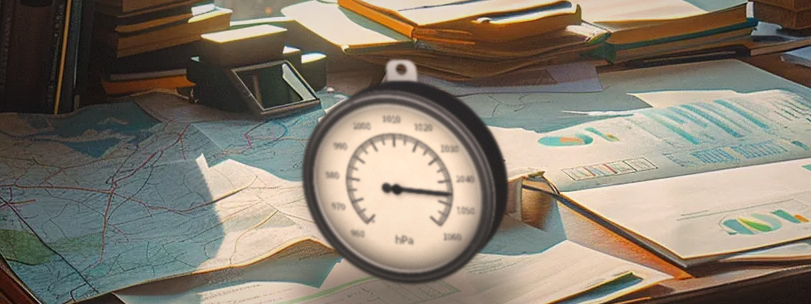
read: 1045 hPa
